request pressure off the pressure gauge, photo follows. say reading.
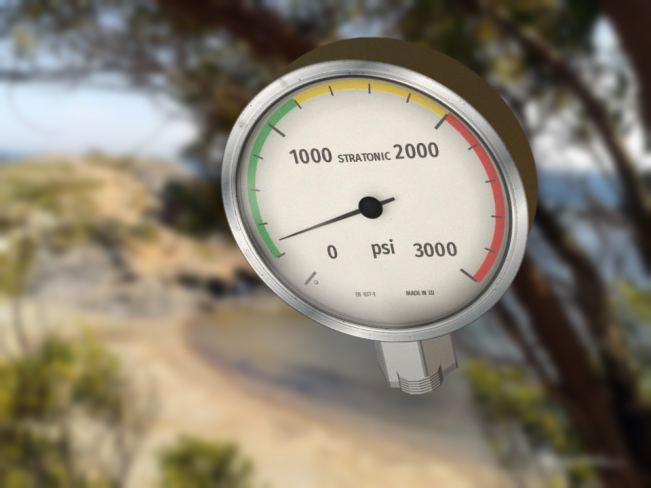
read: 300 psi
